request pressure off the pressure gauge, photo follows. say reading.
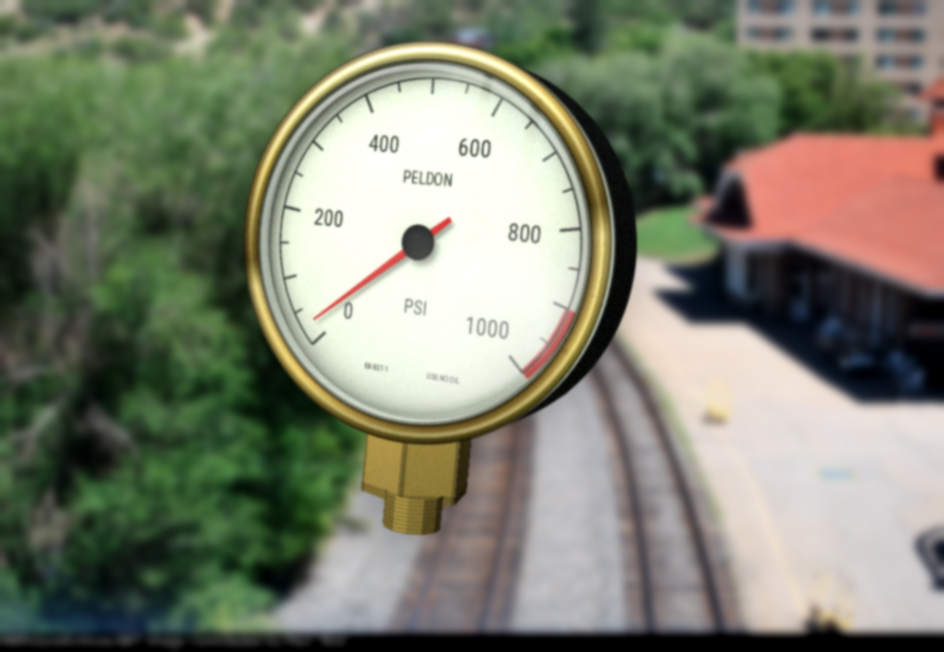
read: 25 psi
